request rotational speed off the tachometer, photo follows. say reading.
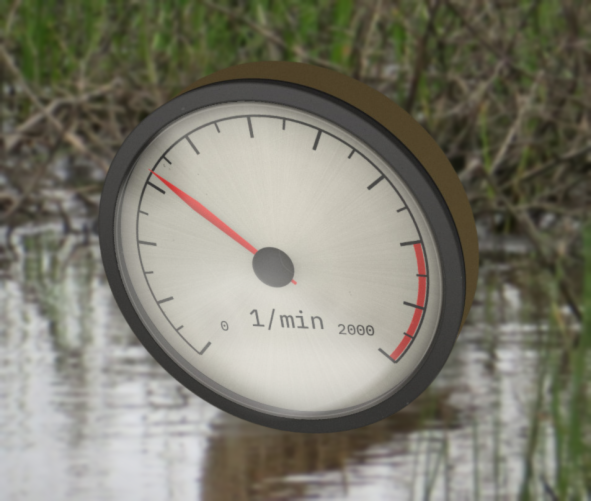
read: 650 rpm
